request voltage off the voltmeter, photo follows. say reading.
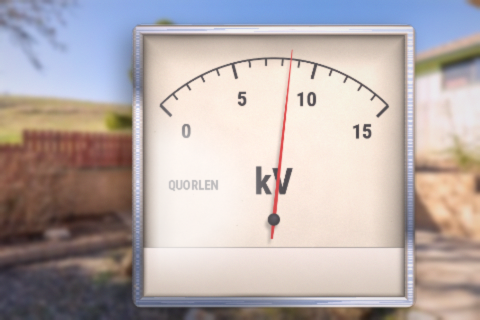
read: 8.5 kV
